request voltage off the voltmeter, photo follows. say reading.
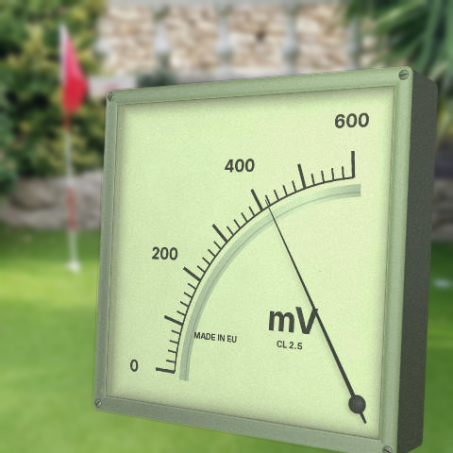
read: 420 mV
